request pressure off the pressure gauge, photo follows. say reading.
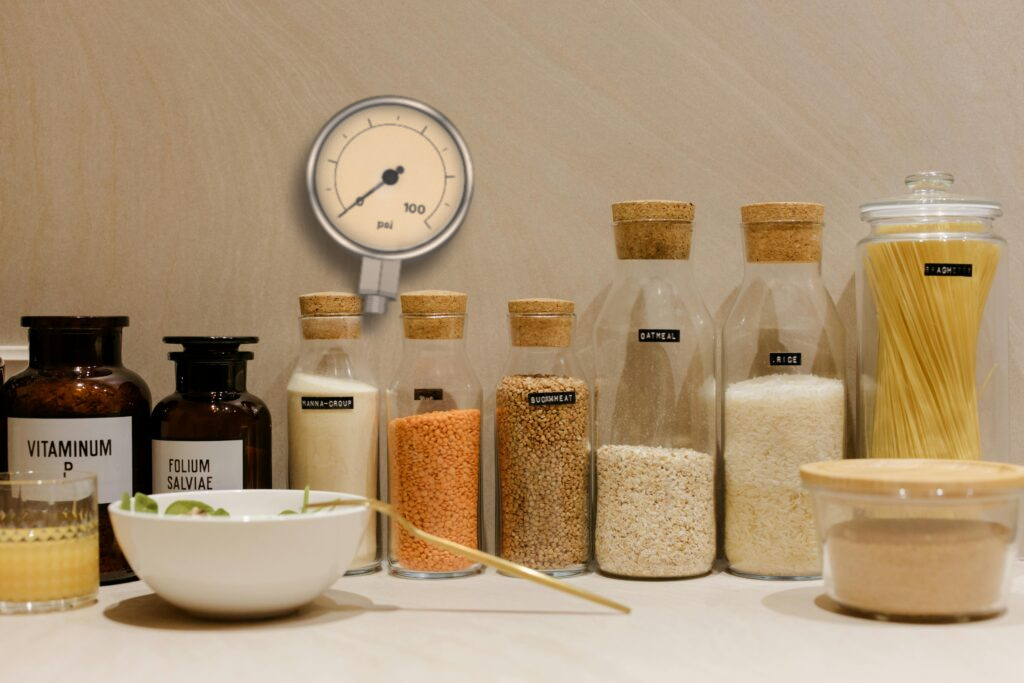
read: 0 psi
